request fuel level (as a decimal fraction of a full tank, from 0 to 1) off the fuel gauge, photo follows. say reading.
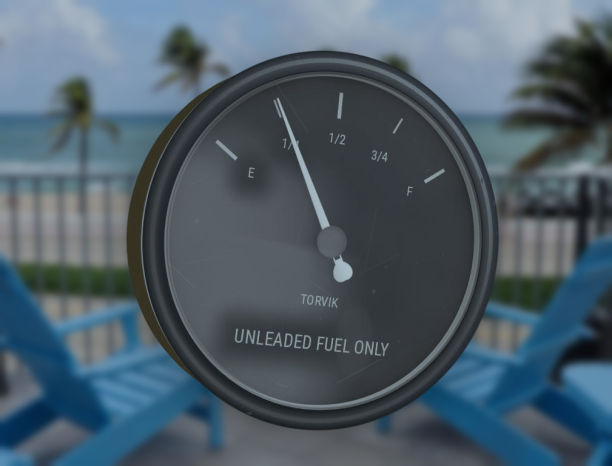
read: 0.25
